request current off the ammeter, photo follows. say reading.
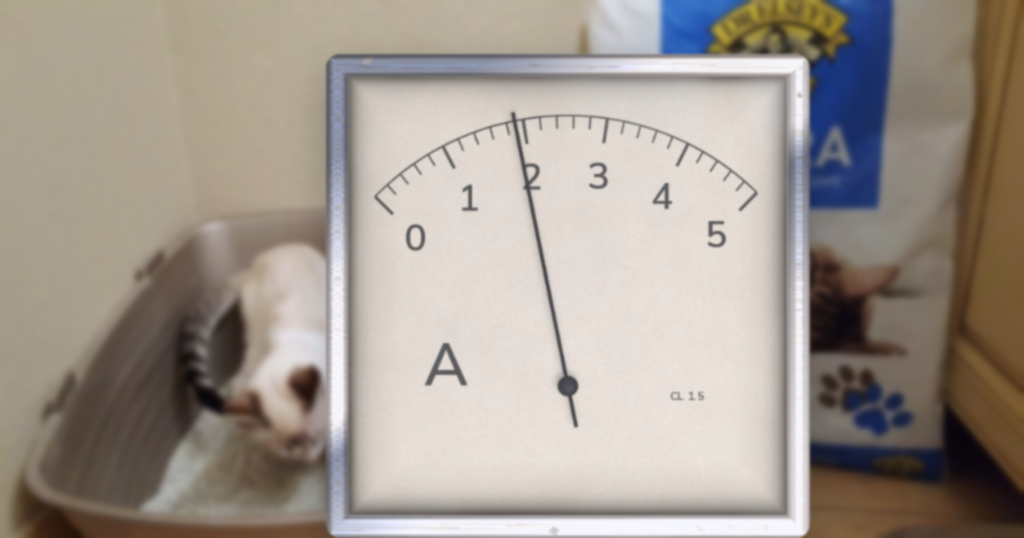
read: 1.9 A
